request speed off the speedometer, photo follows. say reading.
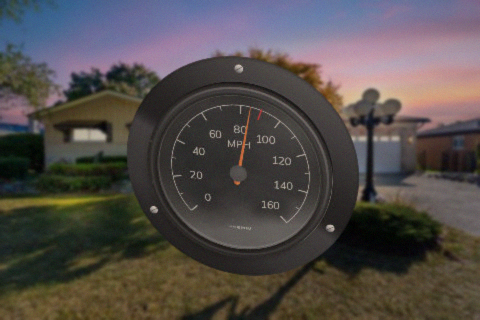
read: 85 mph
